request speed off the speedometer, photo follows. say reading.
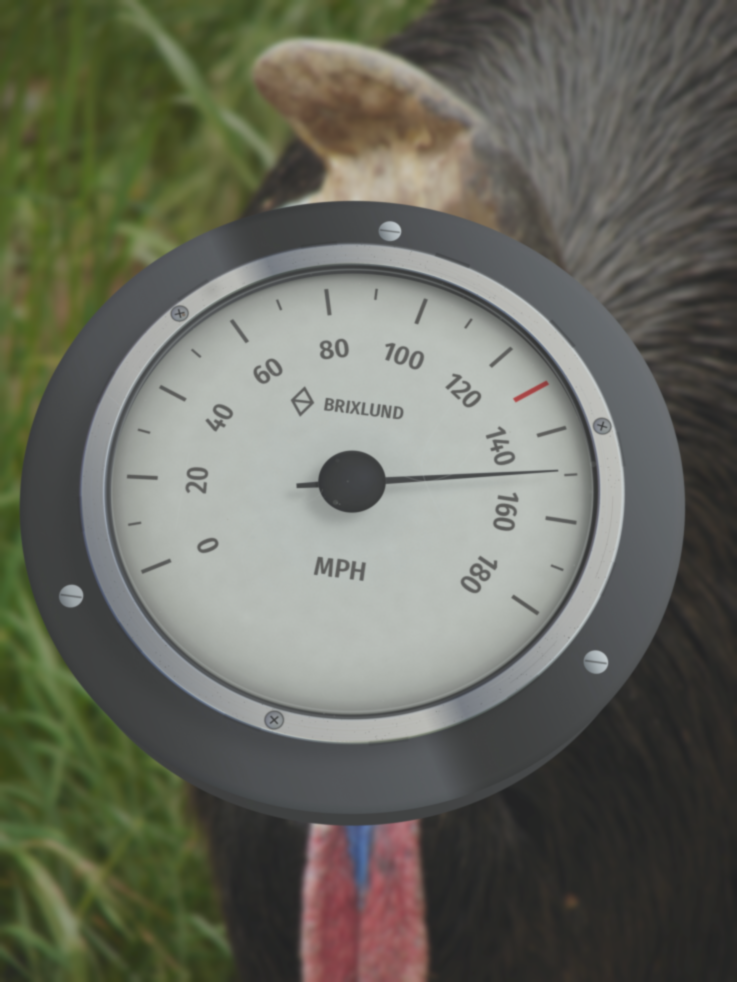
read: 150 mph
